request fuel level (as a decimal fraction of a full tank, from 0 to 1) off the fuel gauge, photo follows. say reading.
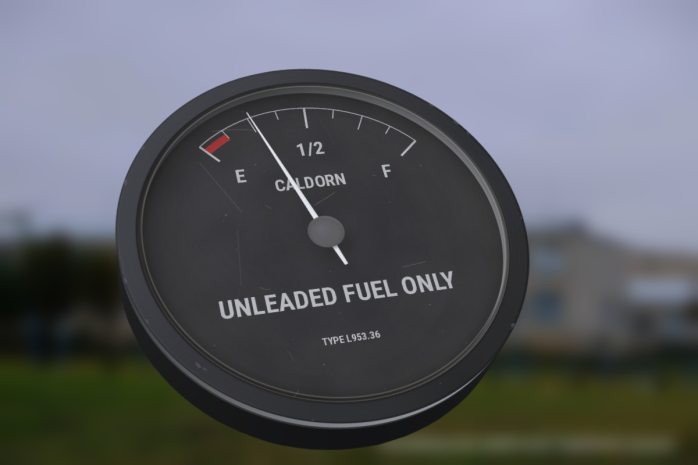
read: 0.25
